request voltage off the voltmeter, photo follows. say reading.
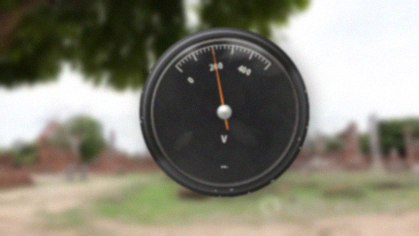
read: 200 V
